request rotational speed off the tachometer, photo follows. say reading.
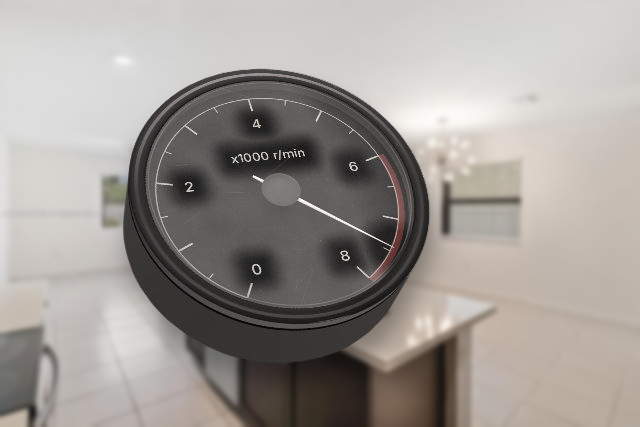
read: 7500 rpm
